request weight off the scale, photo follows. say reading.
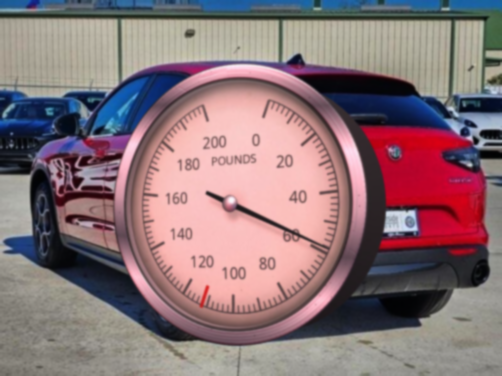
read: 58 lb
